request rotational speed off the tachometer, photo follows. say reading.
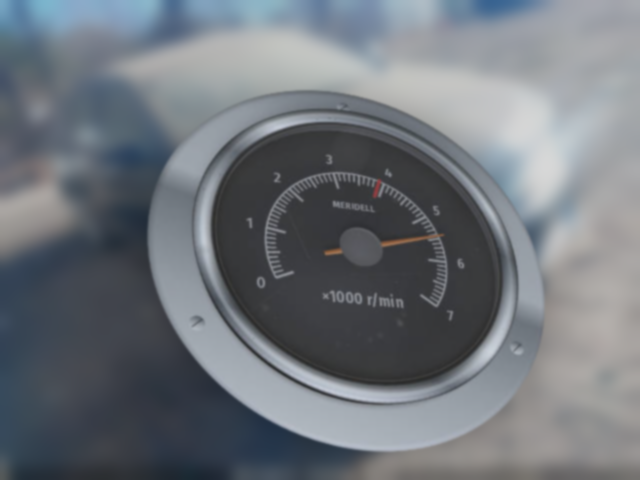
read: 5500 rpm
